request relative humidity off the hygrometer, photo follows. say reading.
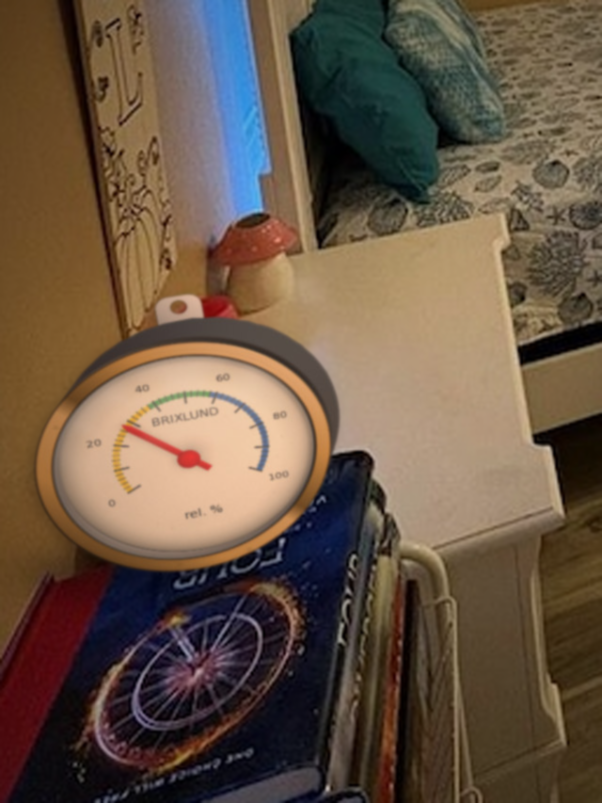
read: 30 %
